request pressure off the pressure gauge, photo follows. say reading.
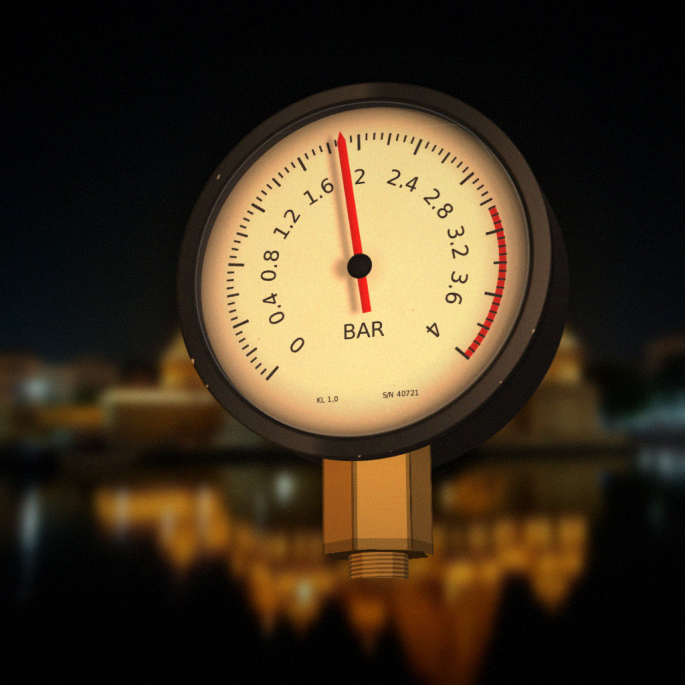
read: 1.9 bar
